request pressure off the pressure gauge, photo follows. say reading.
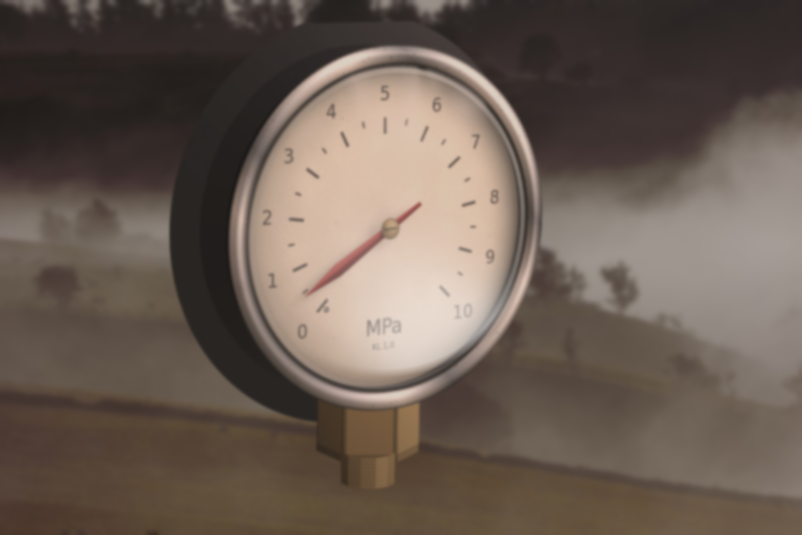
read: 0.5 MPa
